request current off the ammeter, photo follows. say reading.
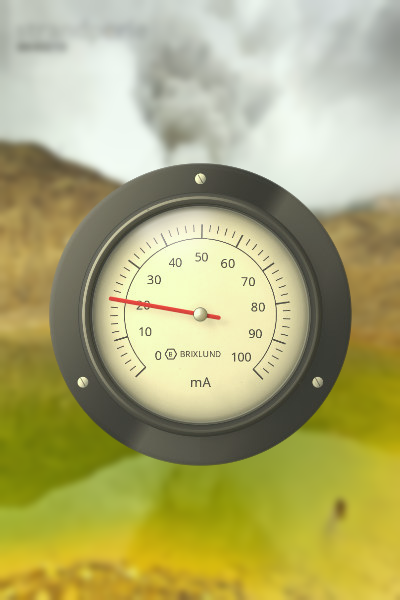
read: 20 mA
